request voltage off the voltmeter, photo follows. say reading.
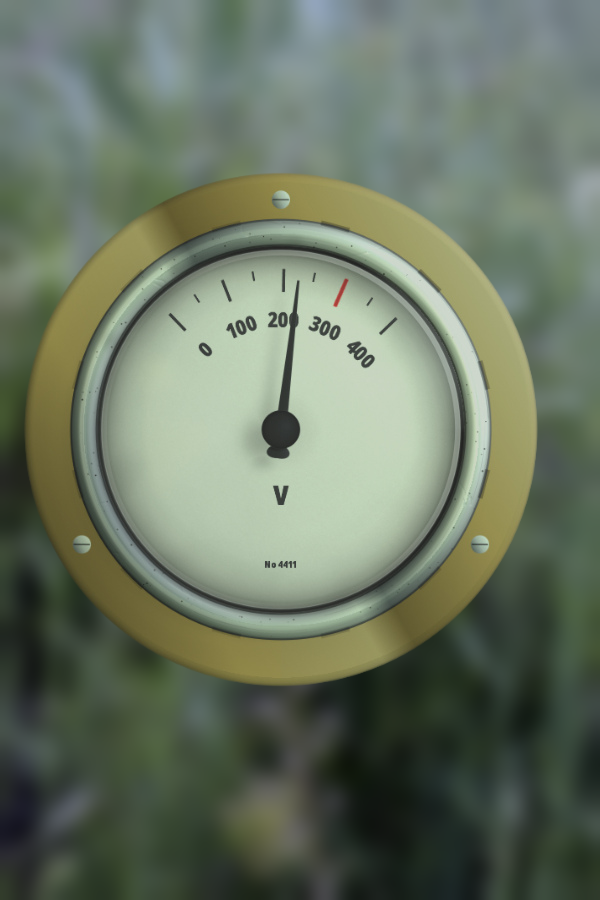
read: 225 V
